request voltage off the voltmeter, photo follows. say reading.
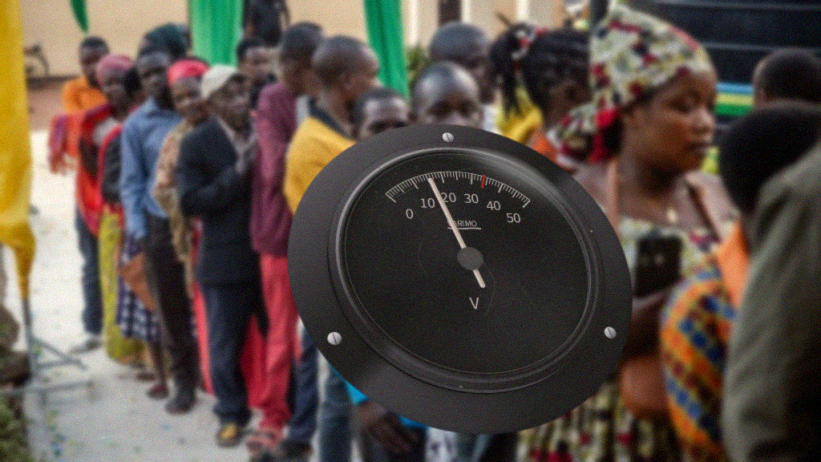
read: 15 V
